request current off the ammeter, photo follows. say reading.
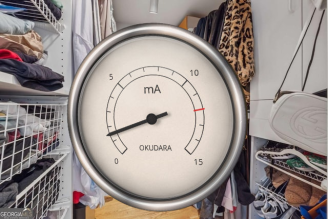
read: 1.5 mA
